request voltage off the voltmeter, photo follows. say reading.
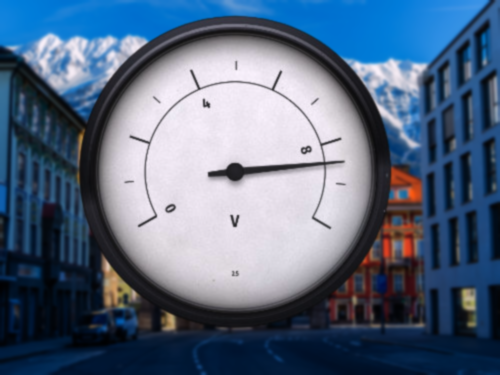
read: 8.5 V
